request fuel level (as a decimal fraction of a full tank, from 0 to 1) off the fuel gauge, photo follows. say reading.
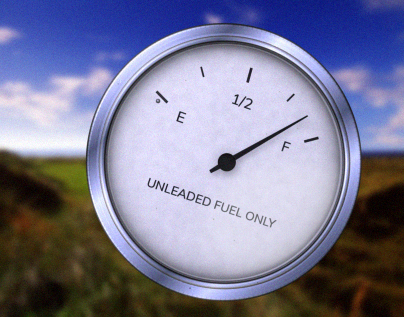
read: 0.875
